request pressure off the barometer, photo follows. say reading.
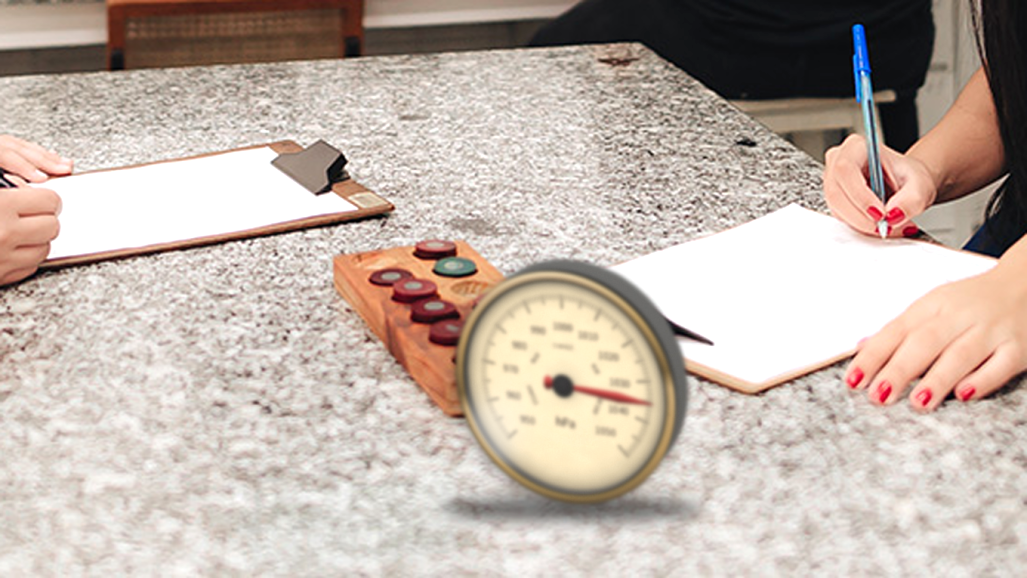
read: 1035 hPa
